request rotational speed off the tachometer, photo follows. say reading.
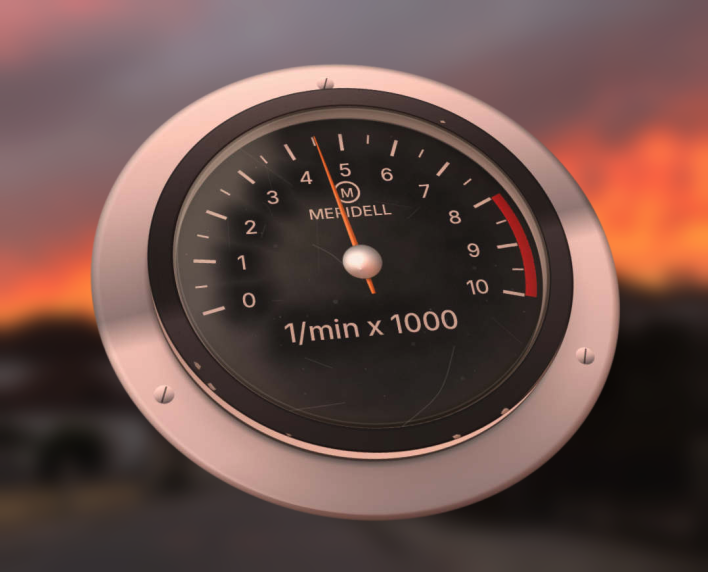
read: 4500 rpm
